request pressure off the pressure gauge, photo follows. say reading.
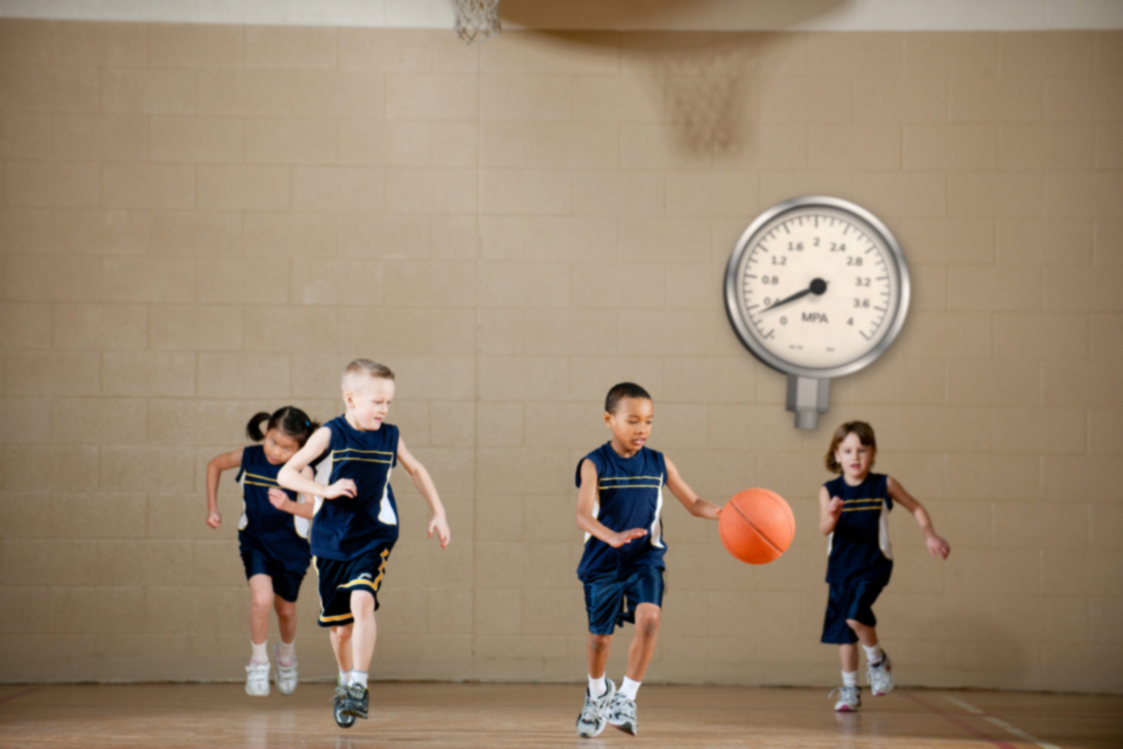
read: 0.3 MPa
